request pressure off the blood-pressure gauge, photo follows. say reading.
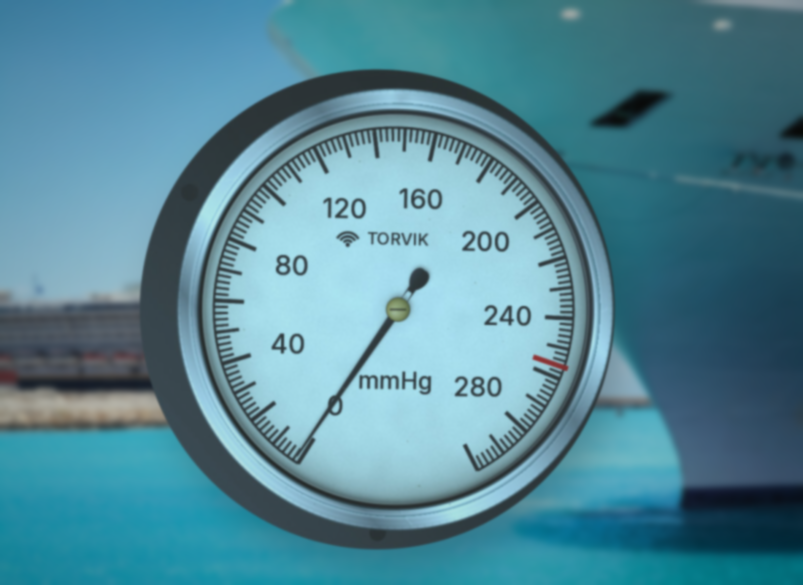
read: 2 mmHg
